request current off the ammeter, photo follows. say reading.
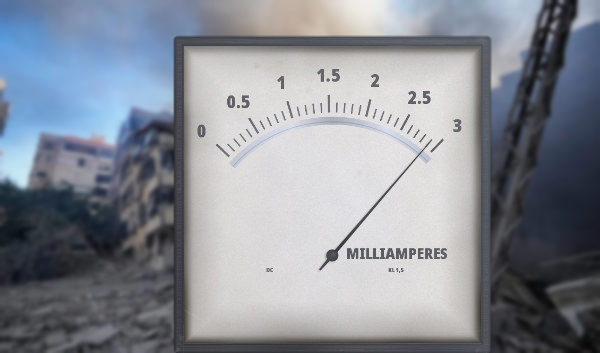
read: 2.9 mA
